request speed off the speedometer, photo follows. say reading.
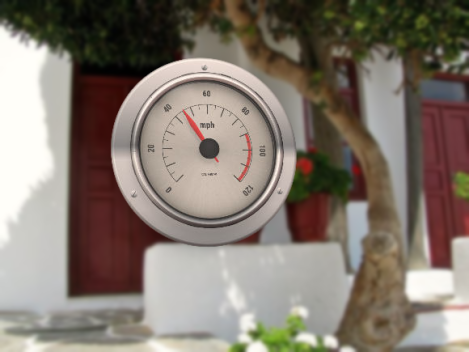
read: 45 mph
